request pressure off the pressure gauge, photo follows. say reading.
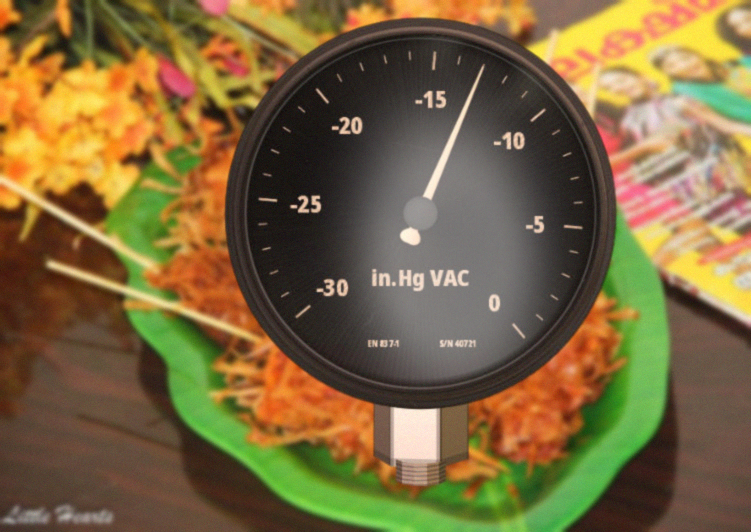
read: -13 inHg
